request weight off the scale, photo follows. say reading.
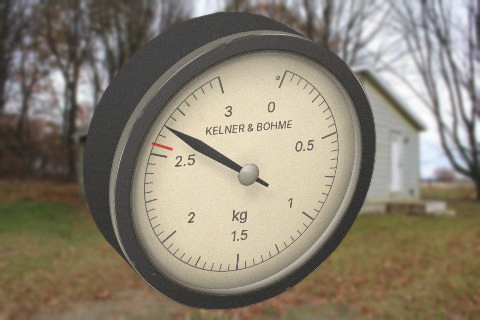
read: 2.65 kg
